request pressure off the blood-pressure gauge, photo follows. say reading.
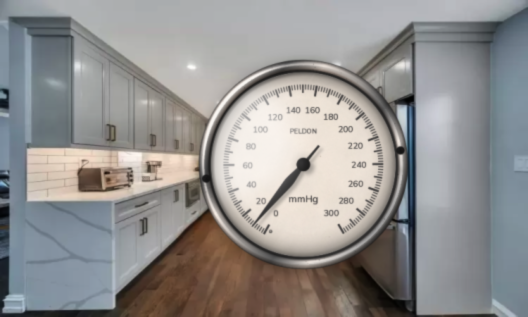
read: 10 mmHg
